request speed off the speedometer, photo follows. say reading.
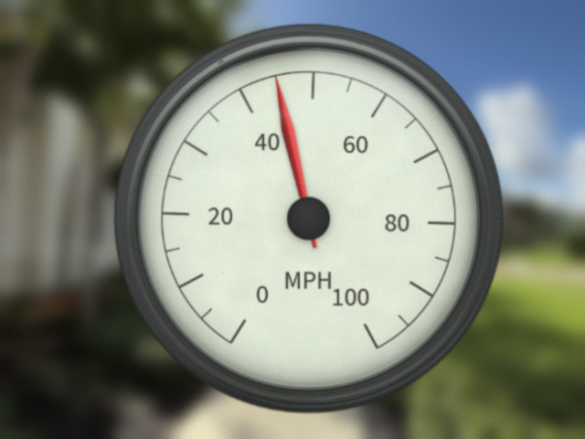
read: 45 mph
